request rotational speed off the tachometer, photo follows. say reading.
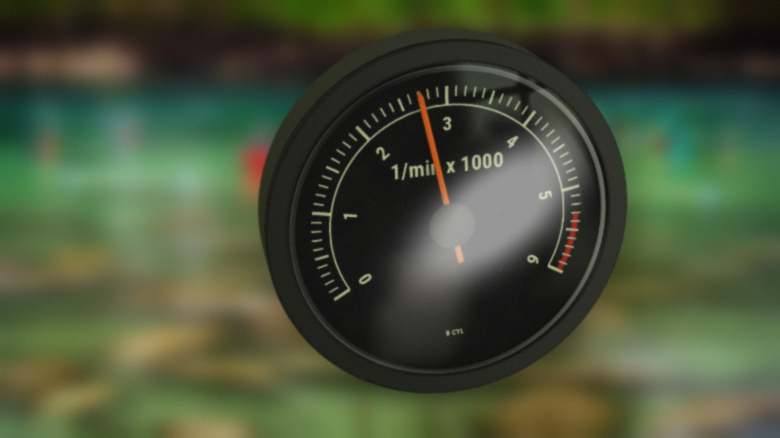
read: 2700 rpm
